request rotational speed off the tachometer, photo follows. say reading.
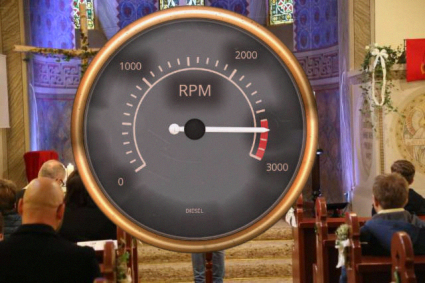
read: 2700 rpm
